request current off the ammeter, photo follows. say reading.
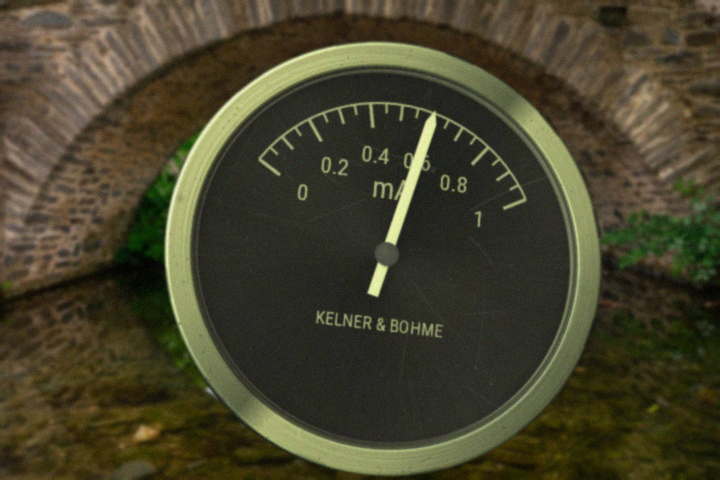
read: 0.6 mA
